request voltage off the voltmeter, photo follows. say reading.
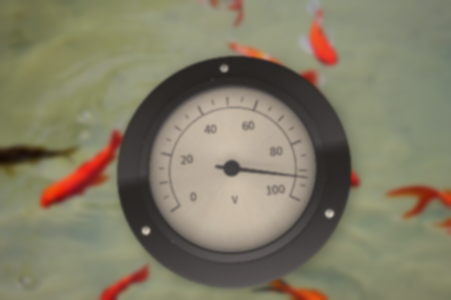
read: 92.5 V
